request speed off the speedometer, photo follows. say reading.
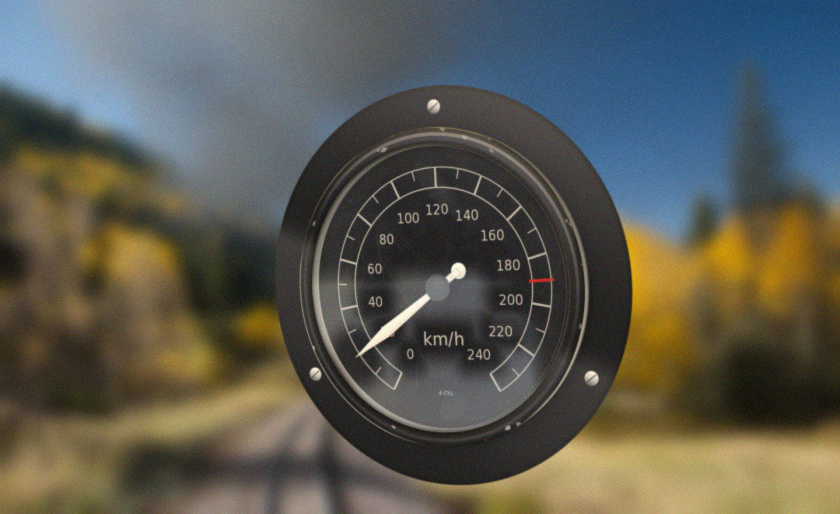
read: 20 km/h
